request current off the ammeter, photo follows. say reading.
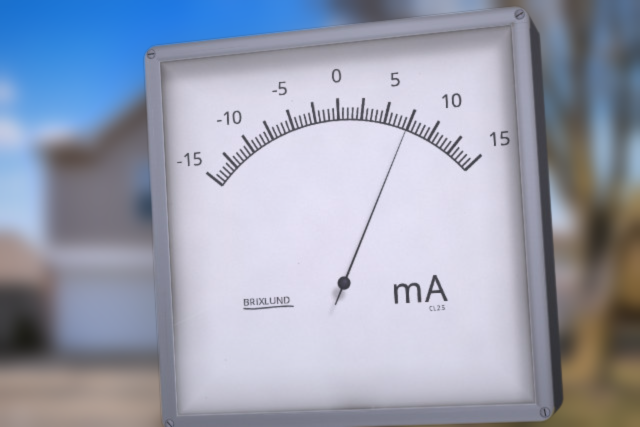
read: 7.5 mA
